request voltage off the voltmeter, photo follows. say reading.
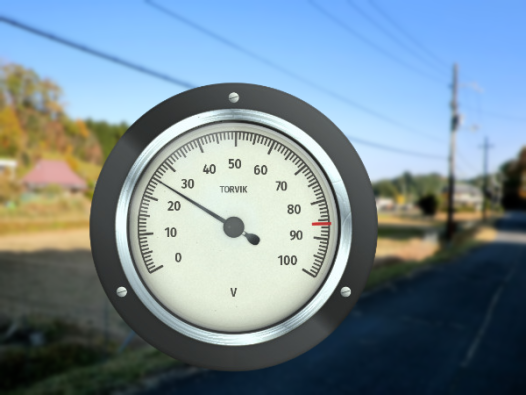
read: 25 V
